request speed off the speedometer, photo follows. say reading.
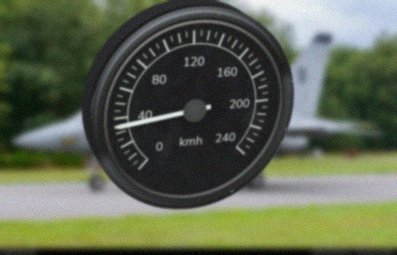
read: 35 km/h
